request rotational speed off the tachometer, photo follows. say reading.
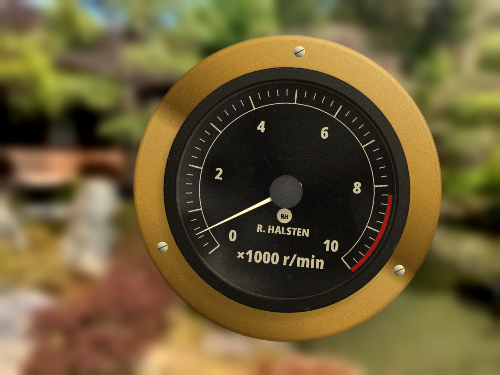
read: 500 rpm
